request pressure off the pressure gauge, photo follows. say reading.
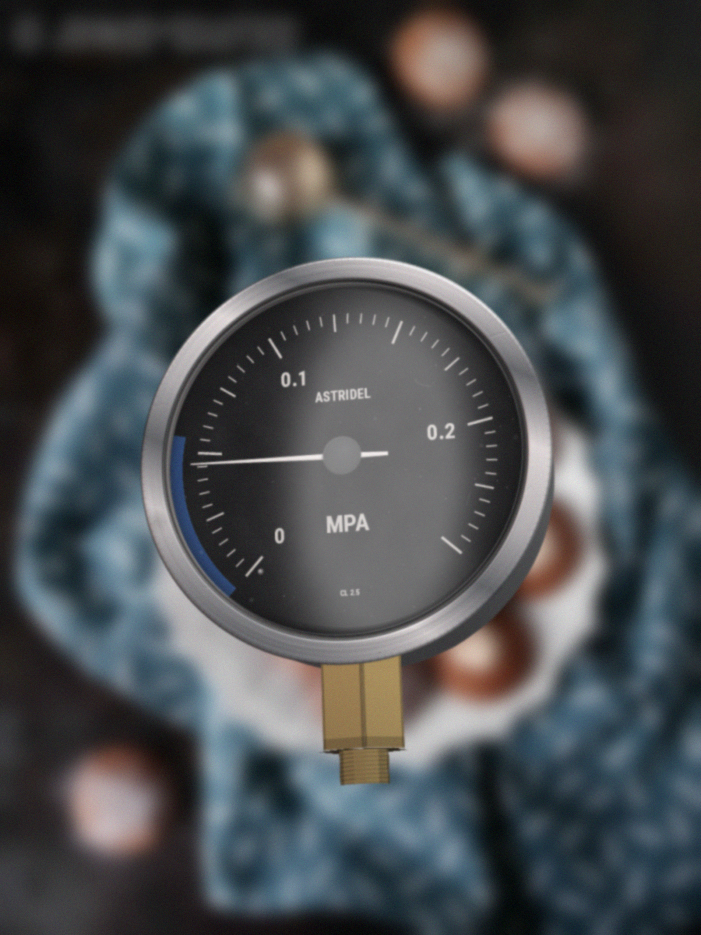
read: 0.045 MPa
